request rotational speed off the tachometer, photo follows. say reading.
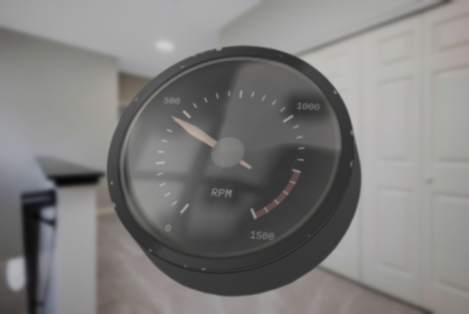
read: 450 rpm
